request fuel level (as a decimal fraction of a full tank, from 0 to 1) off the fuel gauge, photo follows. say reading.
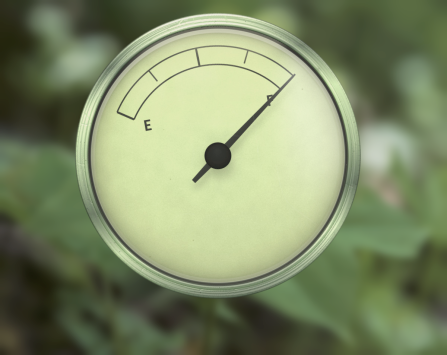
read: 1
